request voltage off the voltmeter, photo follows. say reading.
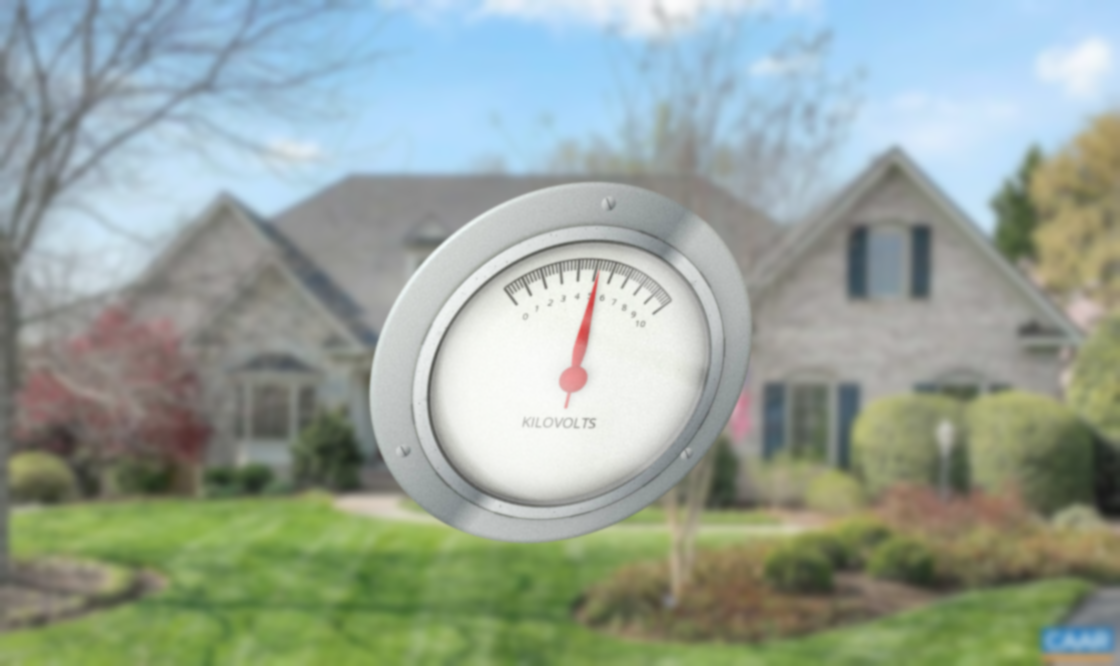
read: 5 kV
